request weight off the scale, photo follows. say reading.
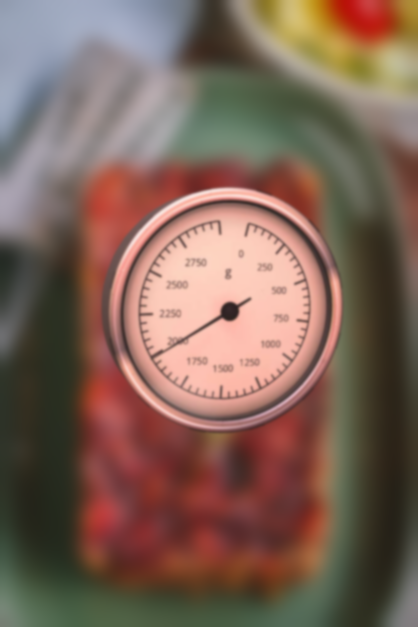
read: 2000 g
